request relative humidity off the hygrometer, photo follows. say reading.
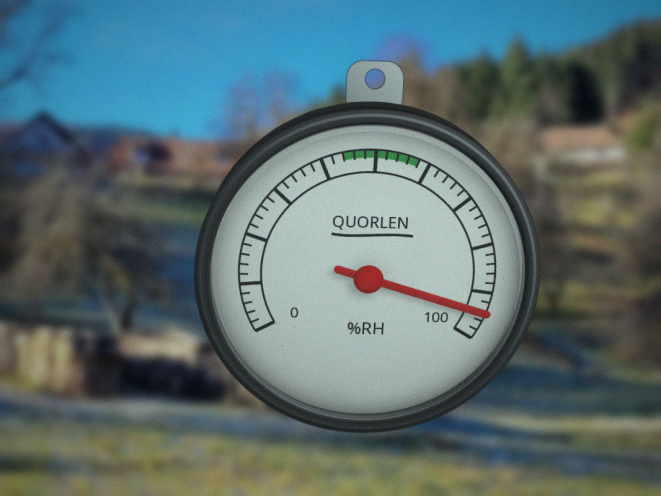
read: 94 %
